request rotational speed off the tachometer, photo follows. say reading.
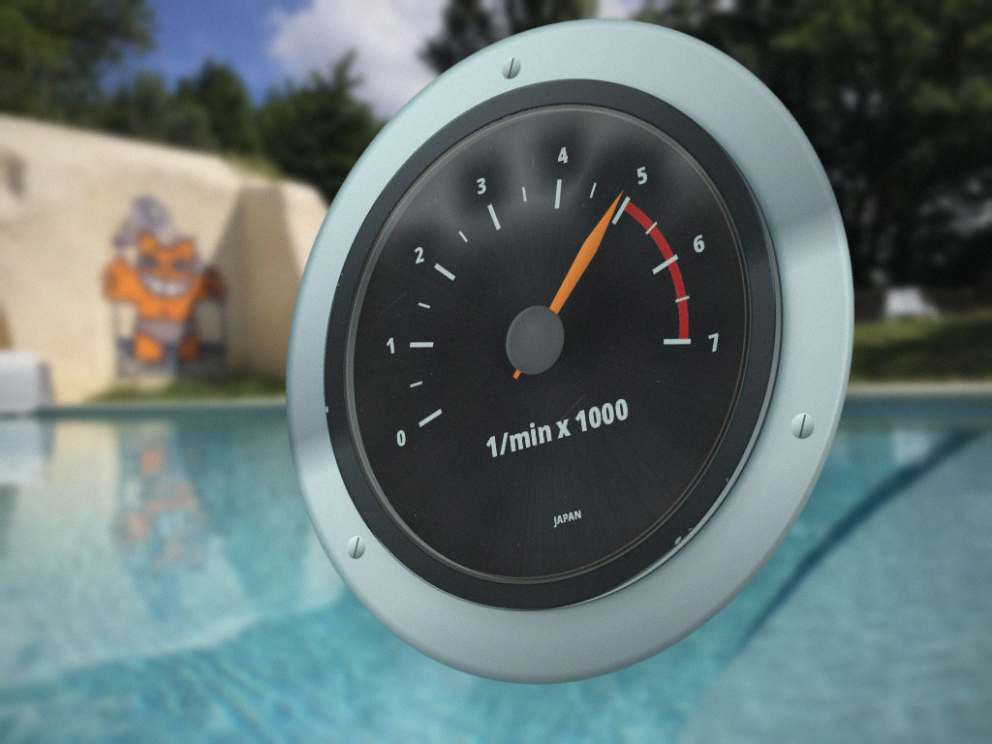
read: 5000 rpm
